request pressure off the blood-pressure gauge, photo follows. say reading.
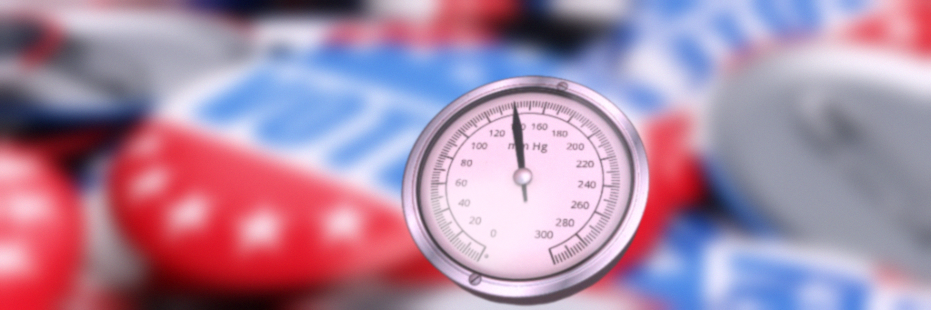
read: 140 mmHg
